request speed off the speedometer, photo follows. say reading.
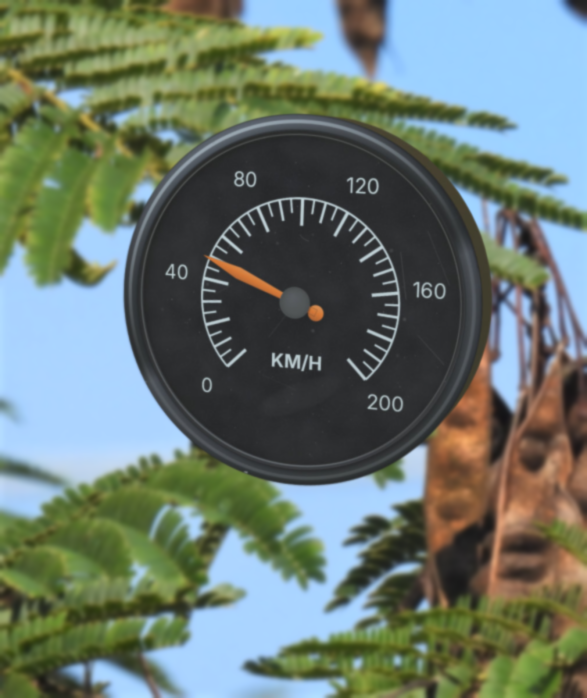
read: 50 km/h
